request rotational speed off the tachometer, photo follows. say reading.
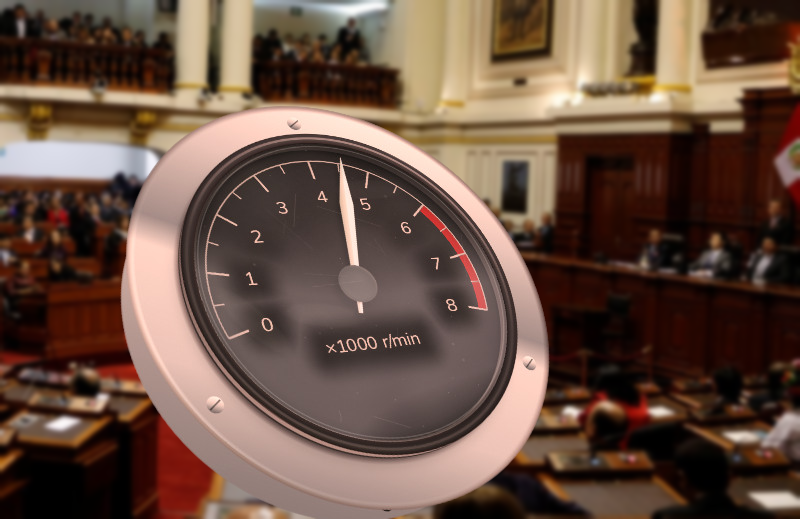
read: 4500 rpm
